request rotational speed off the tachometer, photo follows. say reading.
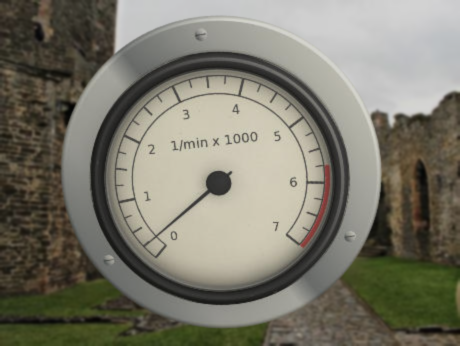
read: 250 rpm
